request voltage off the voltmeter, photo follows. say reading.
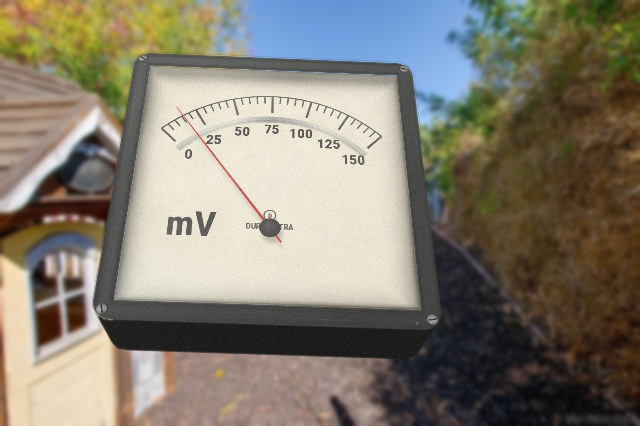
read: 15 mV
